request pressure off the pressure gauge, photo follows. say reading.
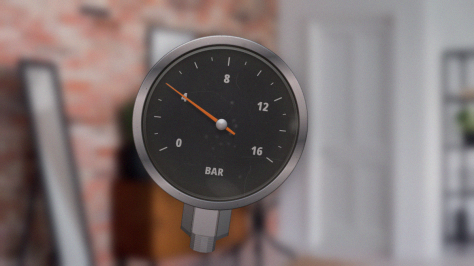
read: 4 bar
